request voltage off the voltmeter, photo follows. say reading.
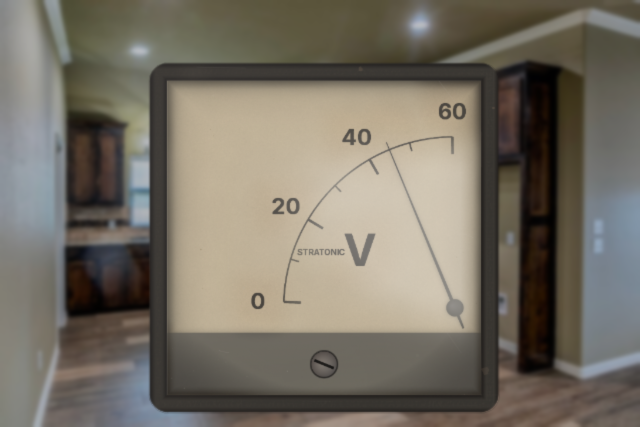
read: 45 V
